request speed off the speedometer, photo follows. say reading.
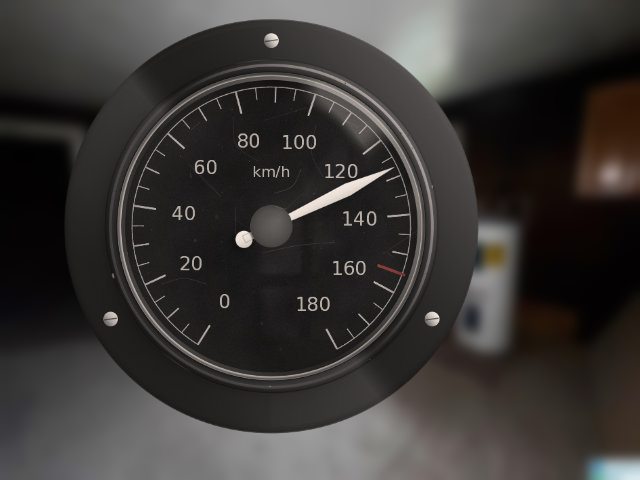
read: 127.5 km/h
